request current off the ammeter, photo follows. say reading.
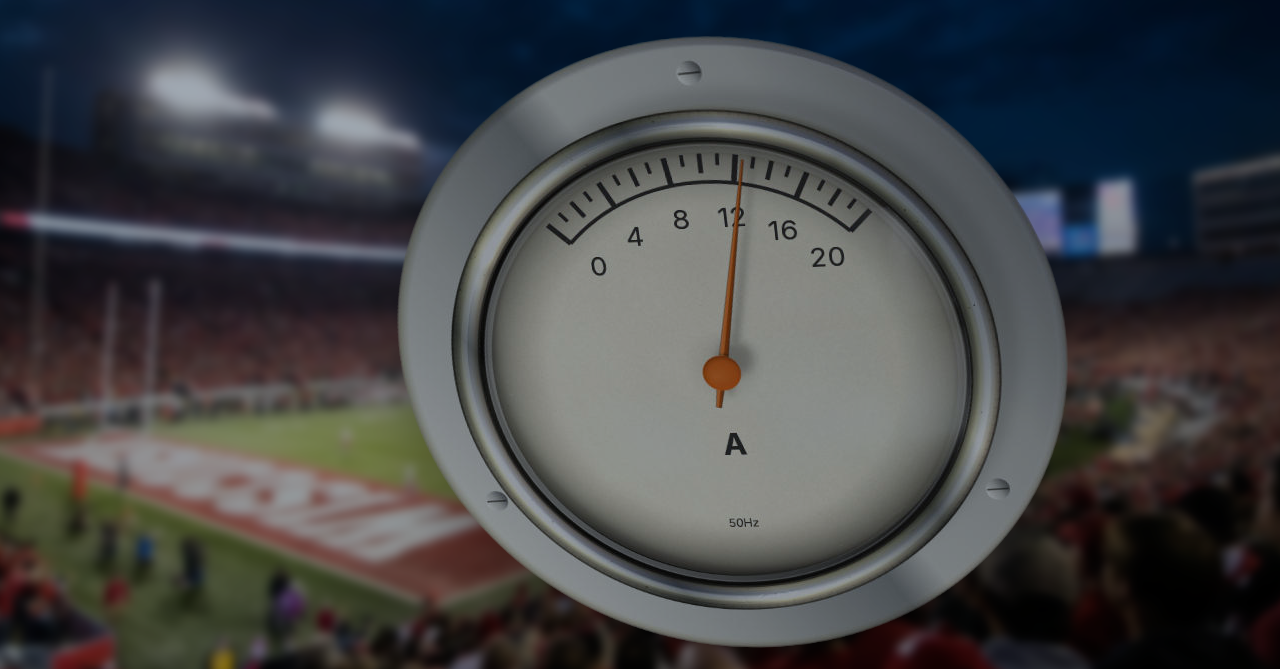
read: 12.5 A
